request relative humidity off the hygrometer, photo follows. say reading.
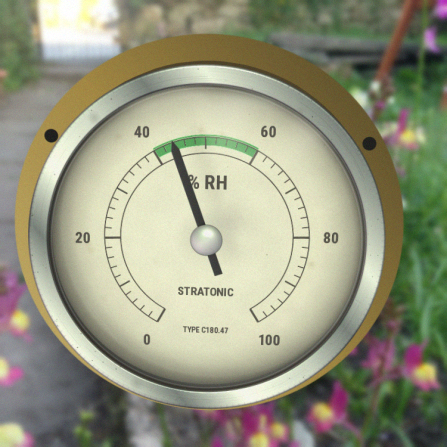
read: 44 %
